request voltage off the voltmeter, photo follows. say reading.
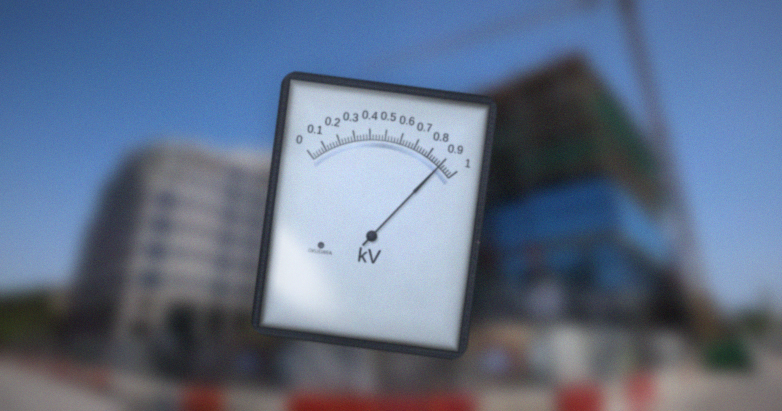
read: 0.9 kV
